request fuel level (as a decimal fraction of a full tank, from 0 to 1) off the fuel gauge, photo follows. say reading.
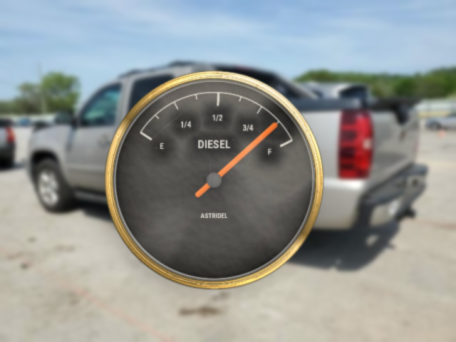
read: 0.875
